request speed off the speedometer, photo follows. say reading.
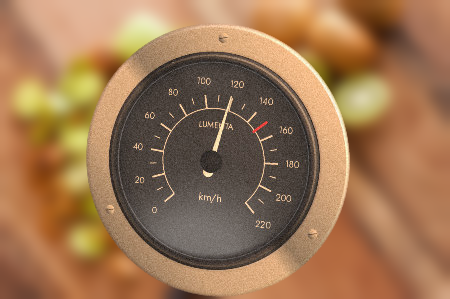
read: 120 km/h
